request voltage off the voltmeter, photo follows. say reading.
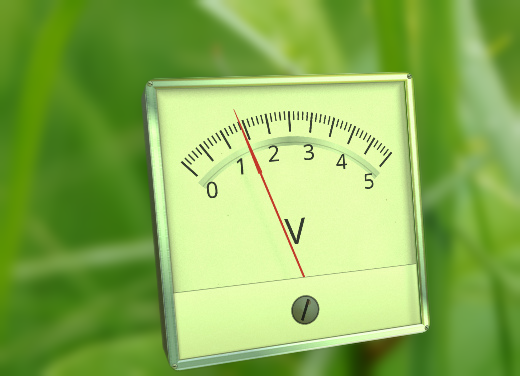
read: 1.4 V
